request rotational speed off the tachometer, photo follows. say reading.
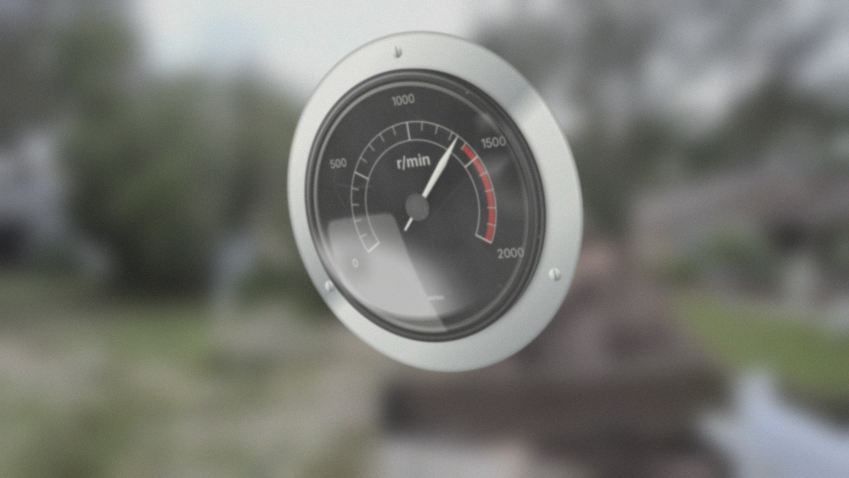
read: 1350 rpm
